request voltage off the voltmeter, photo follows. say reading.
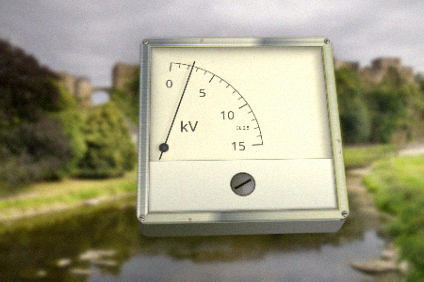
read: 2.5 kV
